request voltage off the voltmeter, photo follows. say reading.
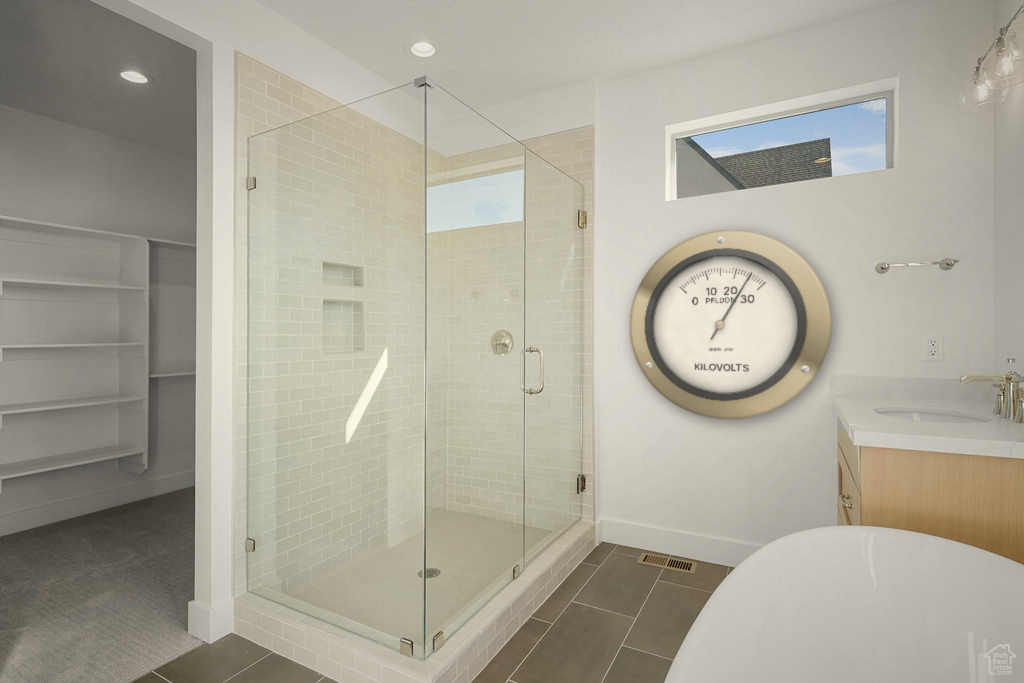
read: 25 kV
